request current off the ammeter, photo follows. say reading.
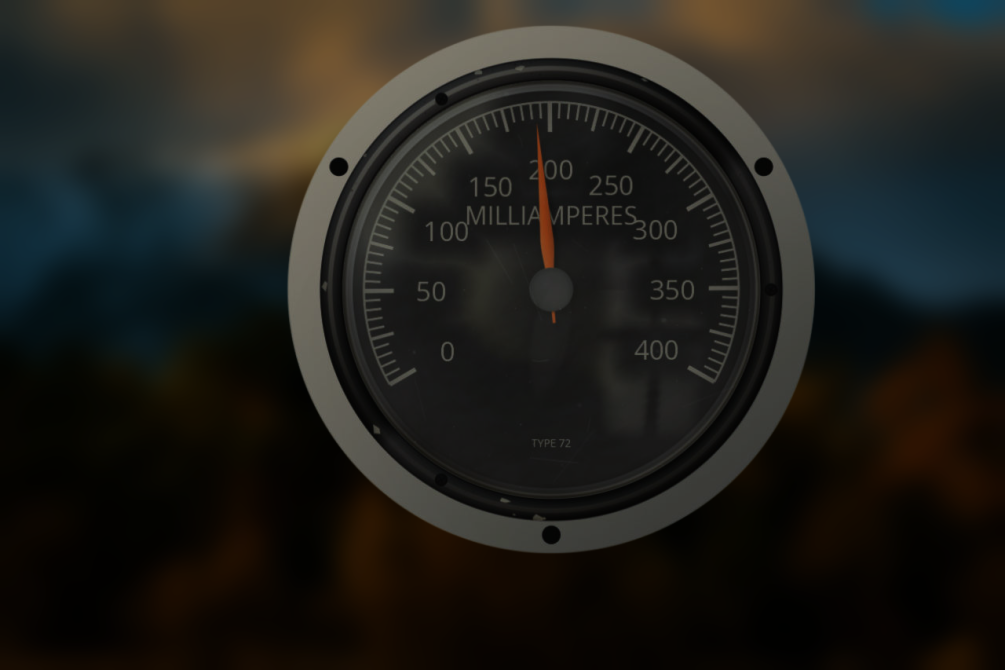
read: 192.5 mA
